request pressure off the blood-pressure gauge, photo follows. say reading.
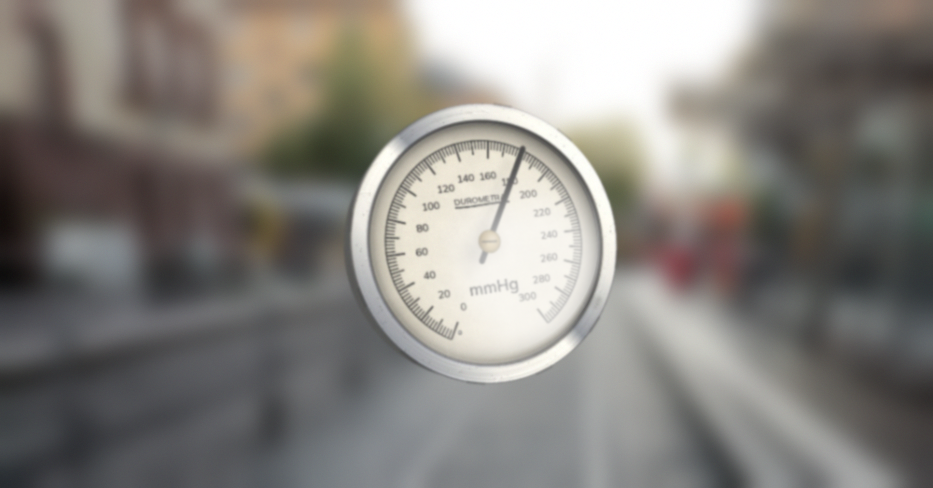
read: 180 mmHg
